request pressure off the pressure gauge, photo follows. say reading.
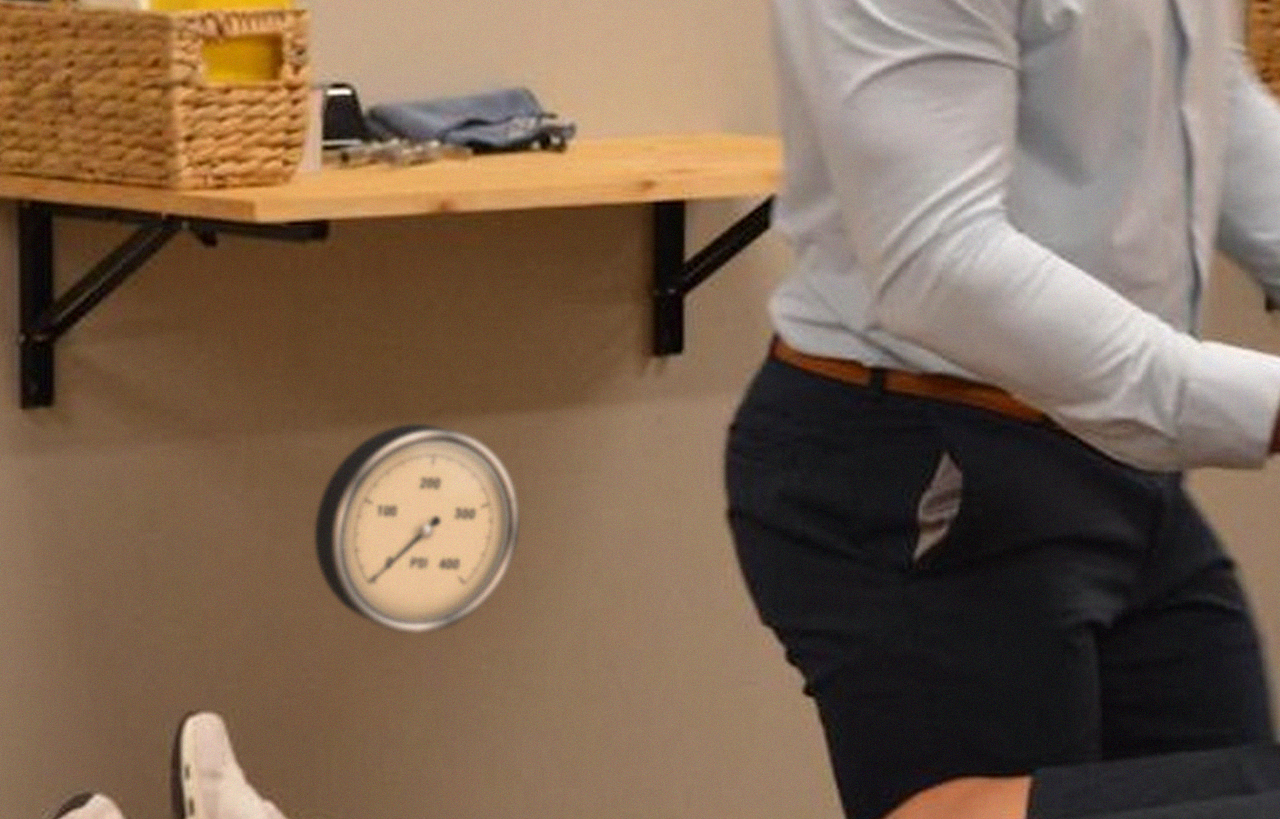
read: 0 psi
